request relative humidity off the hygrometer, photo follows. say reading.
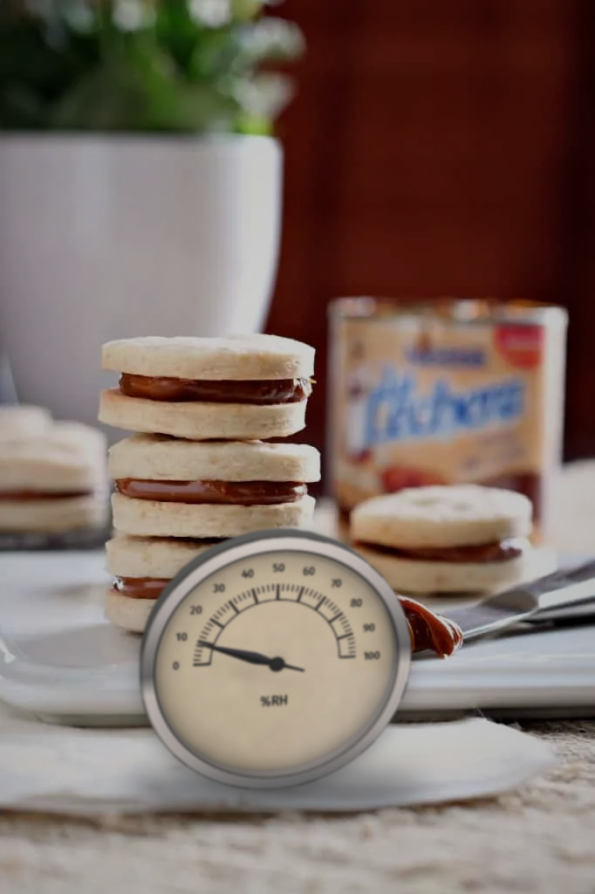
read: 10 %
